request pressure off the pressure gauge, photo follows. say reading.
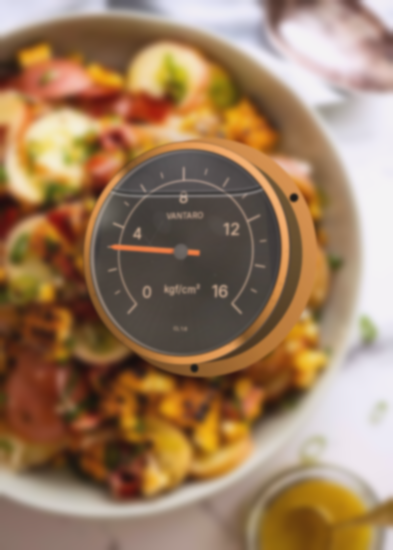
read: 3 kg/cm²
